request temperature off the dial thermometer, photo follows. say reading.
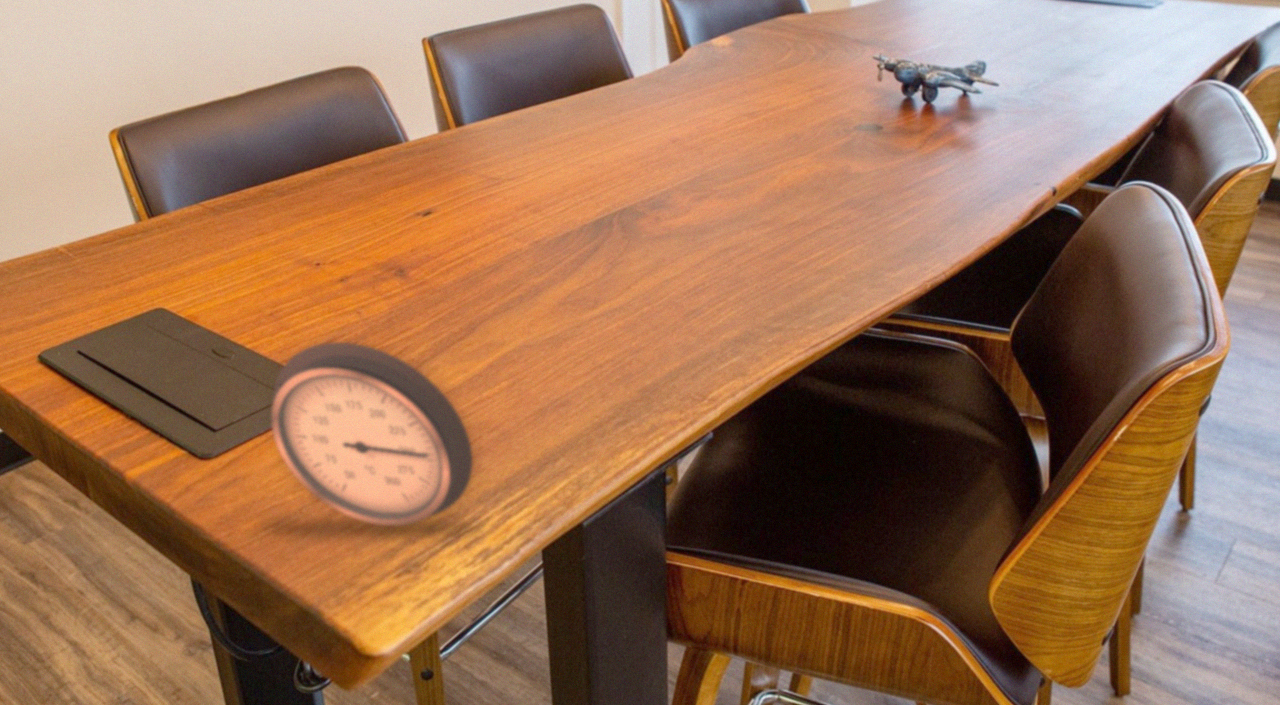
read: 250 °C
